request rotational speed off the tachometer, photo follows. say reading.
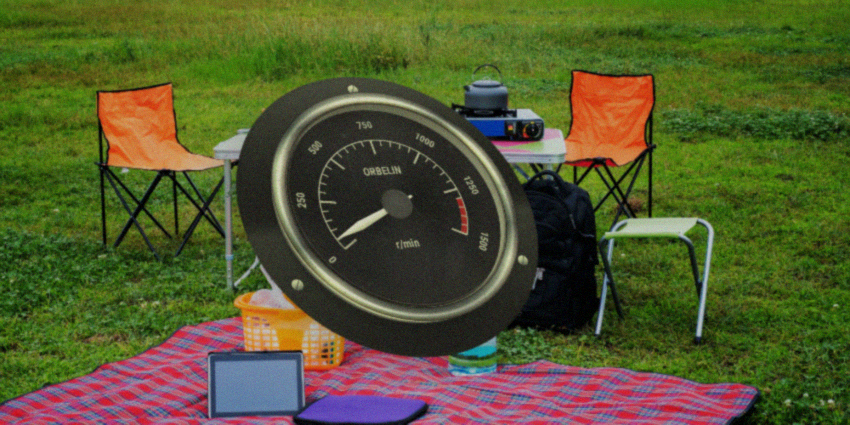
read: 50 rpm
